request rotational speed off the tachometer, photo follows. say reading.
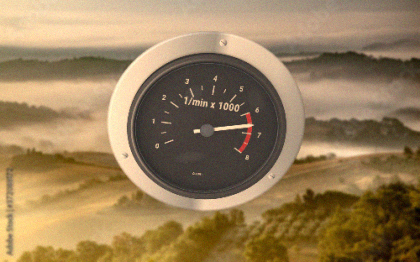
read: 6500 rpm
